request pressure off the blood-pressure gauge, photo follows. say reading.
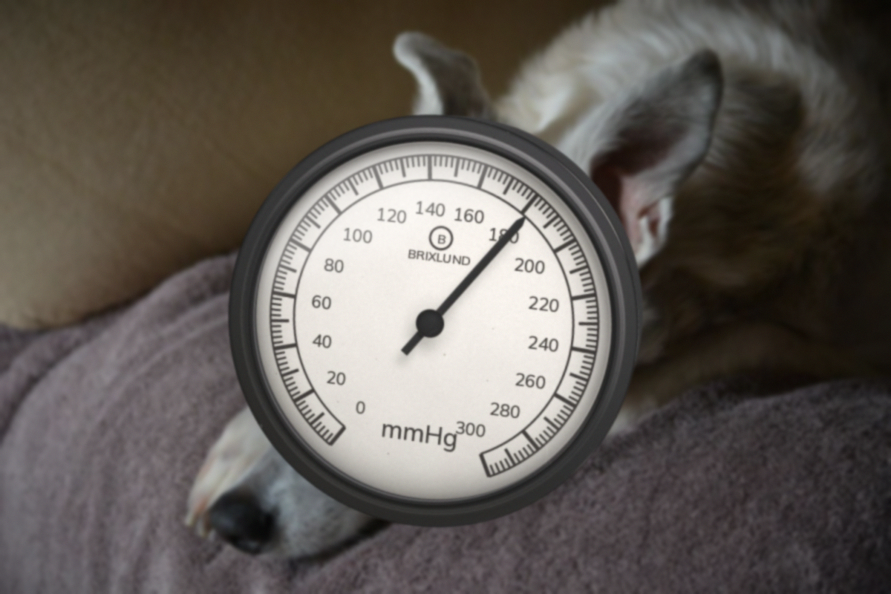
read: 182 mmHg
